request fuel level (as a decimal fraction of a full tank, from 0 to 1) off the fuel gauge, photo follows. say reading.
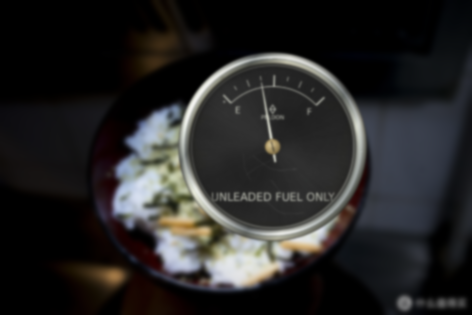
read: 0.375
